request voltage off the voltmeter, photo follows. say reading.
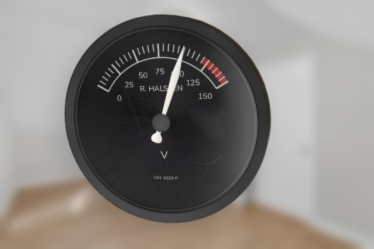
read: 100 V
